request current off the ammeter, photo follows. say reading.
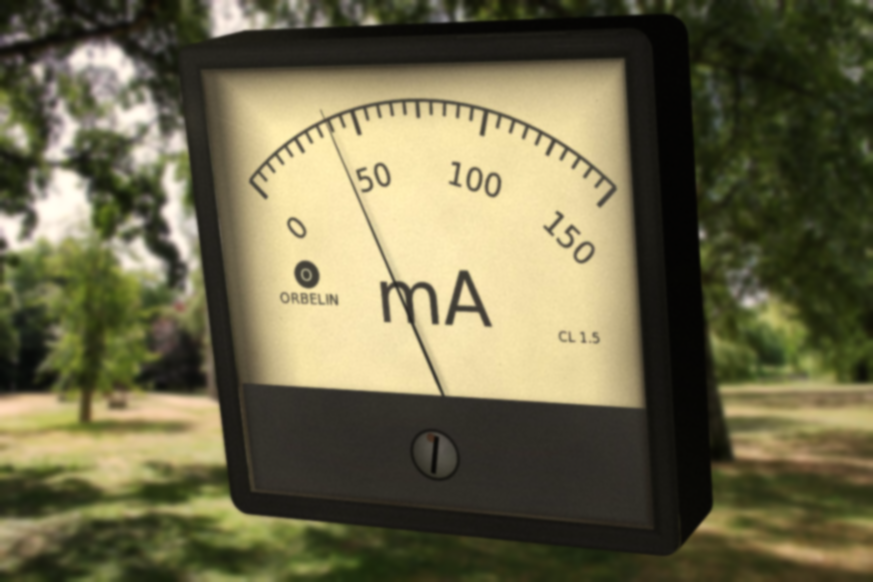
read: 40 mA
